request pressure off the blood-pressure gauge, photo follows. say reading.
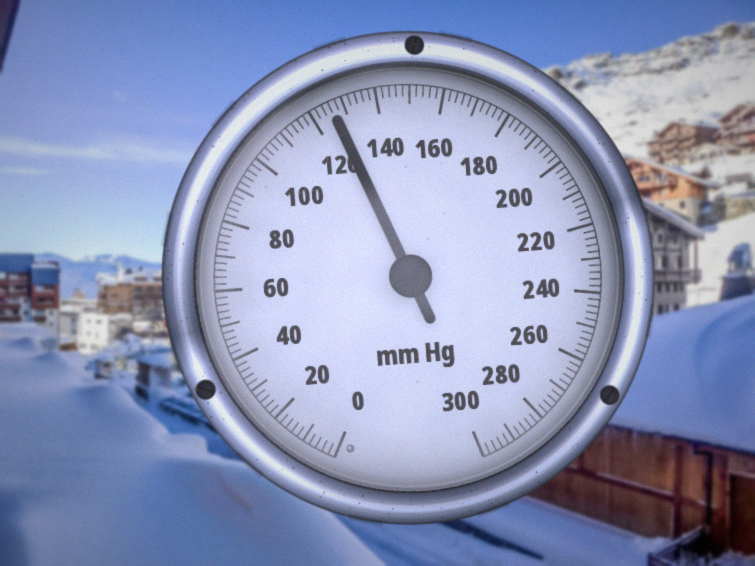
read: 126 mmHg
